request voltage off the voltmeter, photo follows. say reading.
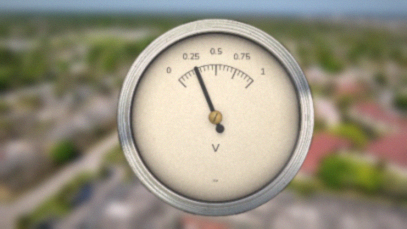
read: 0.25 V
